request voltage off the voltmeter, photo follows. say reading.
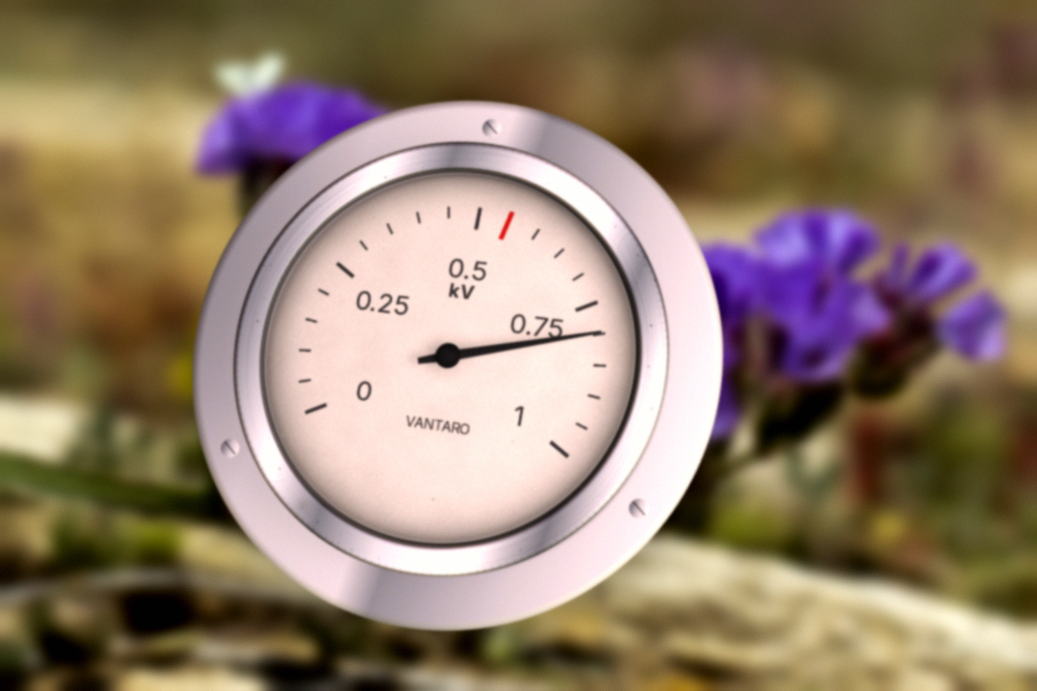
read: 0.8 kV
